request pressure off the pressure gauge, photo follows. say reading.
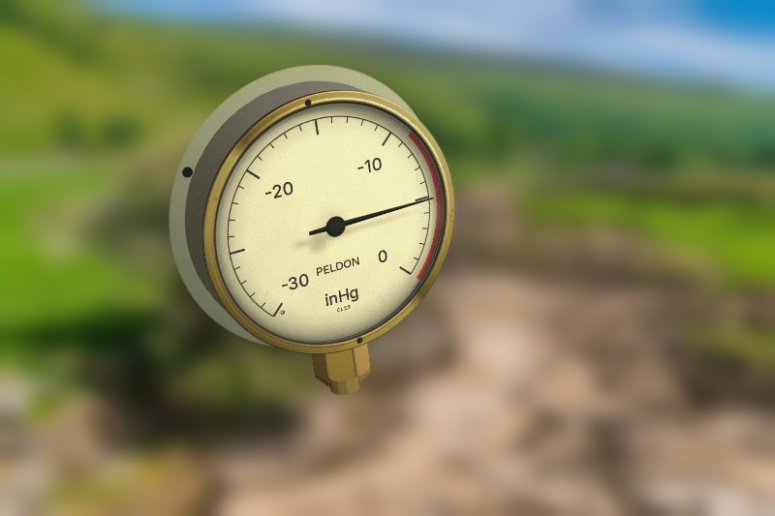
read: -5 inHg
